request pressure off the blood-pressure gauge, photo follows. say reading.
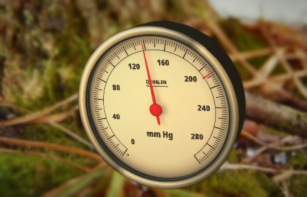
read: 140 mmHg
